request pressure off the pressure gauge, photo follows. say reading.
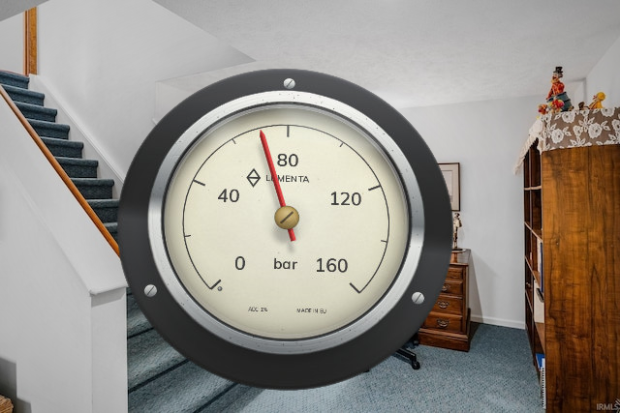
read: 70 bar
